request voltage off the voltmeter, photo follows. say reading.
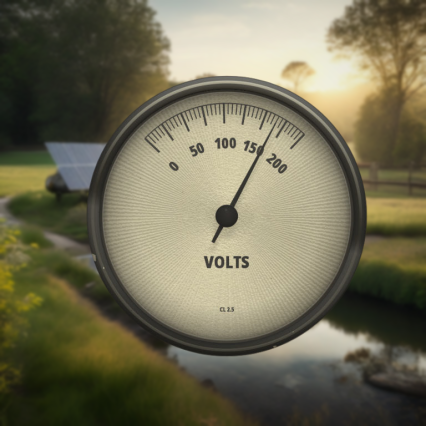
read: 165 V
